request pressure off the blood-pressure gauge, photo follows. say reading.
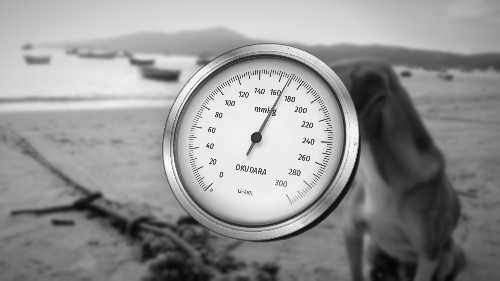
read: 170 mmHg
